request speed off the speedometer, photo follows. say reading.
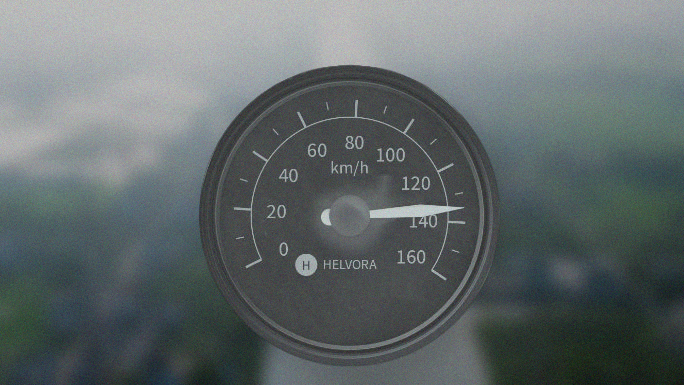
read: 135 km/h
